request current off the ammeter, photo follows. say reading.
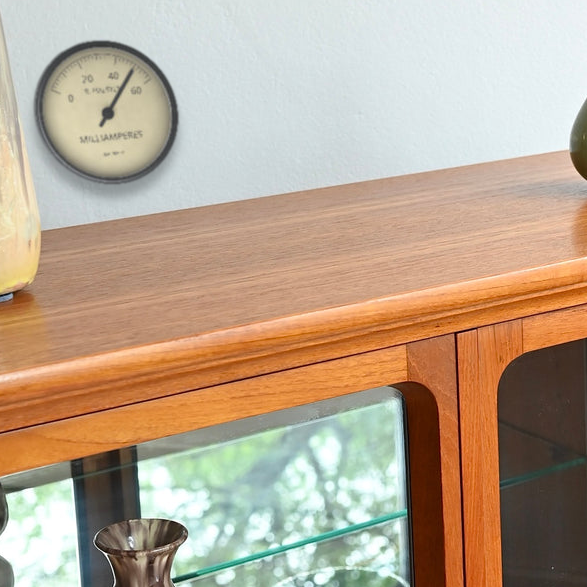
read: 50 mA
